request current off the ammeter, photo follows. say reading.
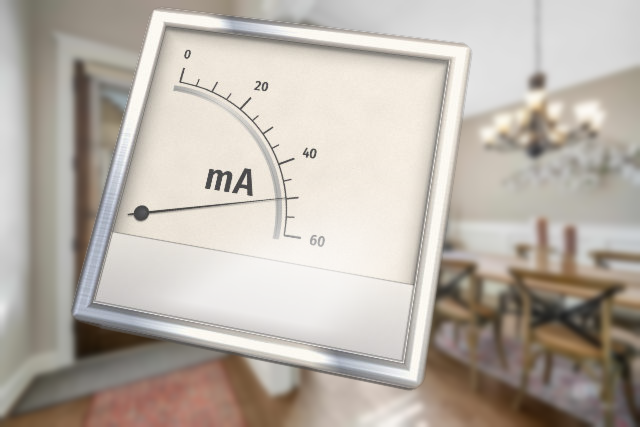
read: 50 mA
